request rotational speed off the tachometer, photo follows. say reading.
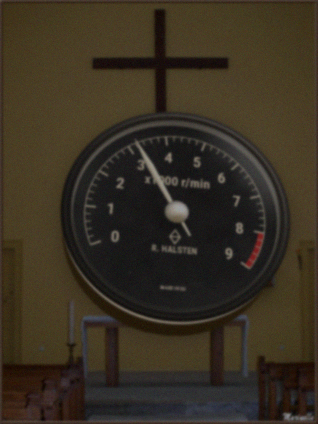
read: 3200 rpm
